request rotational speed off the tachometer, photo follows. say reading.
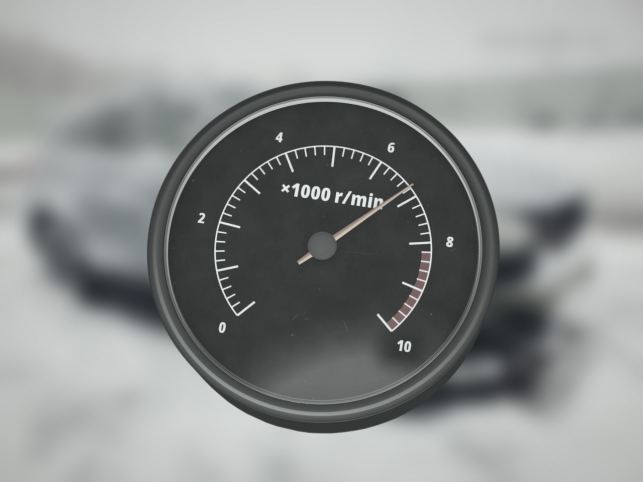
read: 6800 rpm
